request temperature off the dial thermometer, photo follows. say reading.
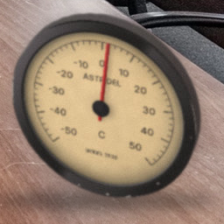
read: 2 °C
